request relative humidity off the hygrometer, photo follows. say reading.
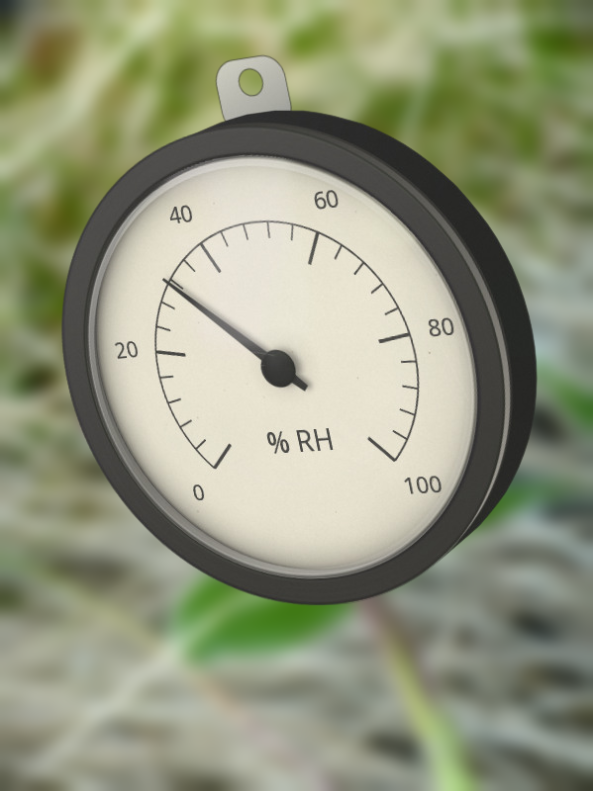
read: 32 %
